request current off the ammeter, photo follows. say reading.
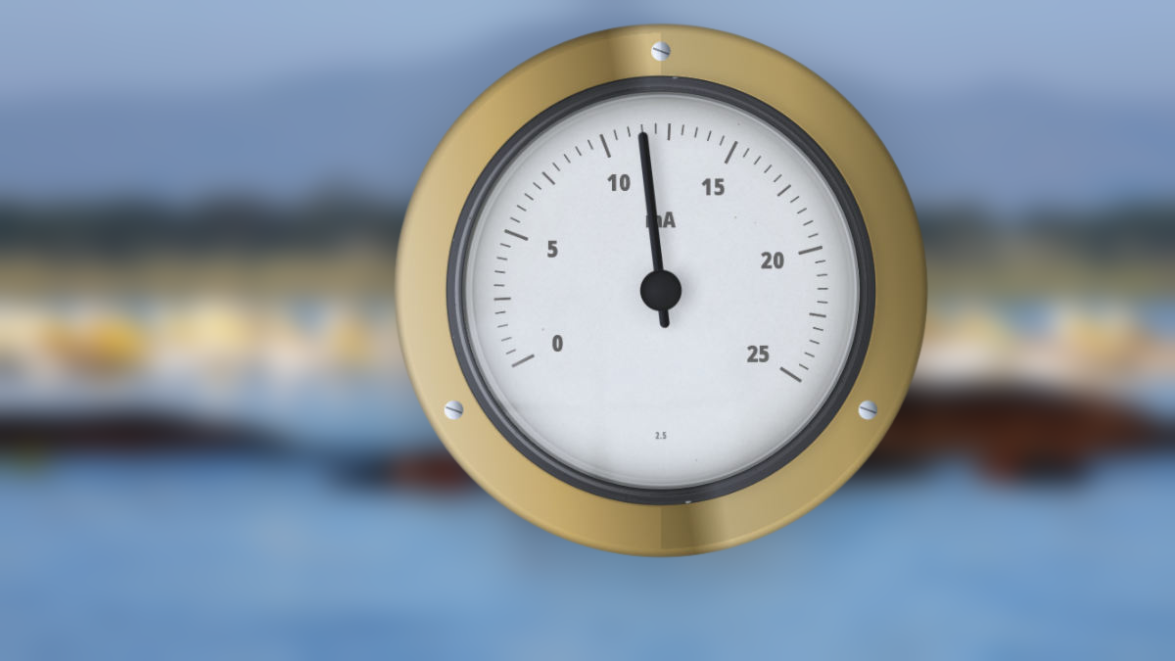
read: 11.5 mA
